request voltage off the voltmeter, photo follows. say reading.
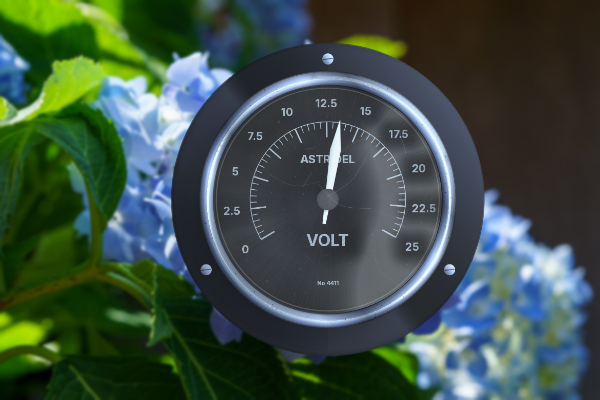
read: 13.5 V
